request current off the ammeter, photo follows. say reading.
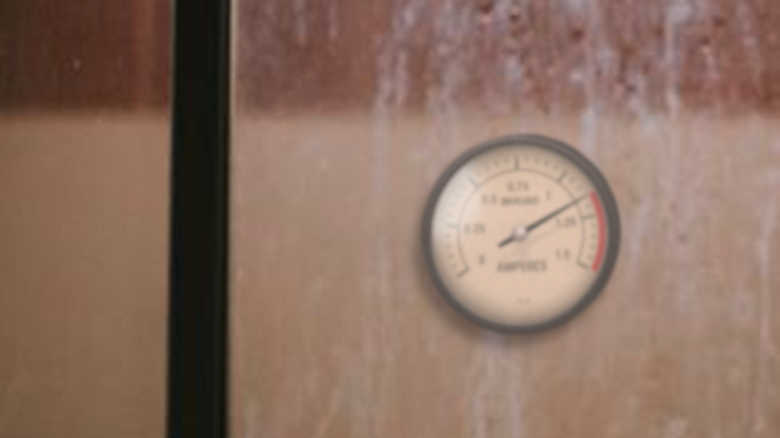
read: 1.15 A
